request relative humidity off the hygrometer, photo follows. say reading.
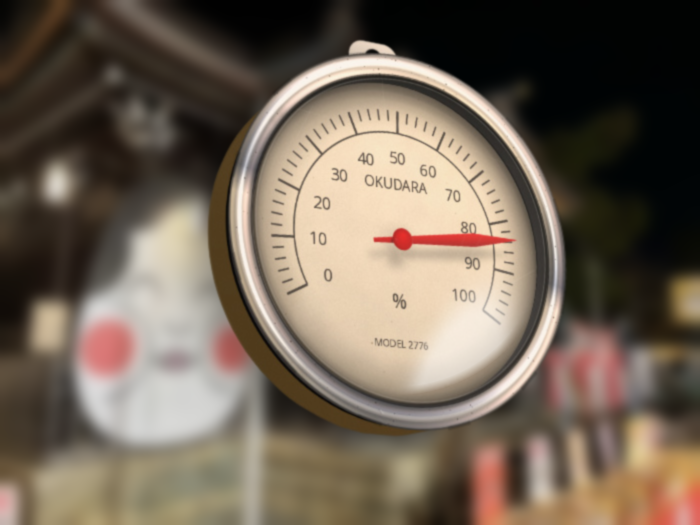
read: 84 %
